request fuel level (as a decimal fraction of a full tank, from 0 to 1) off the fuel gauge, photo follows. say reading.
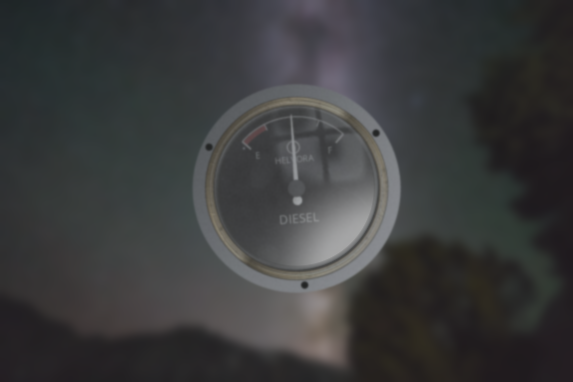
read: 0.5
